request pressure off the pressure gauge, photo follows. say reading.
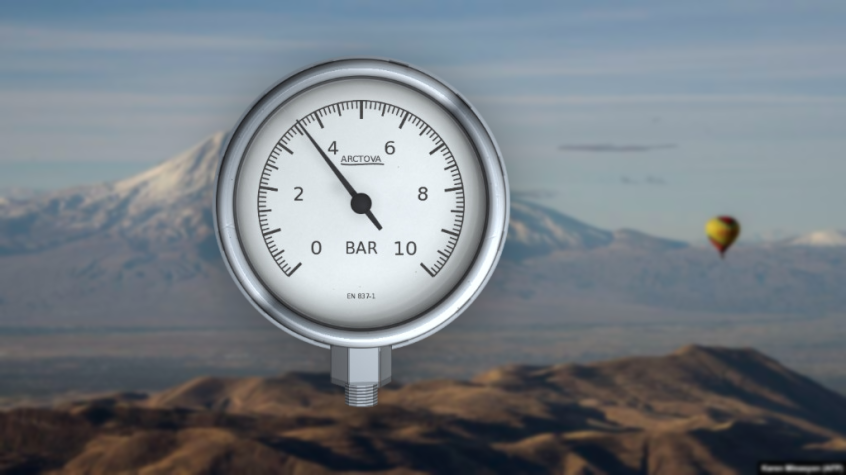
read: 3.6 bar
